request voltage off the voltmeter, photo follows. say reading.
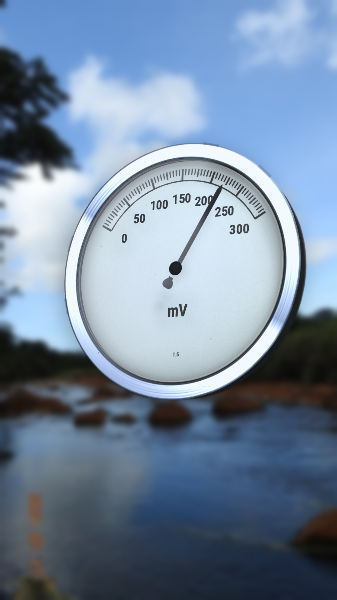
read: 225 mV
